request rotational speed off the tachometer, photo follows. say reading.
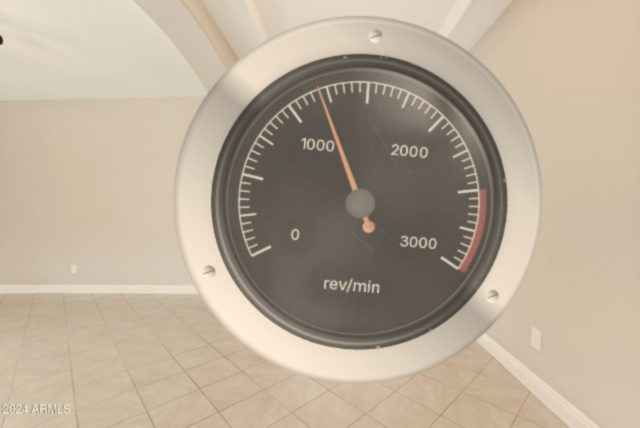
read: 1200 rpm
